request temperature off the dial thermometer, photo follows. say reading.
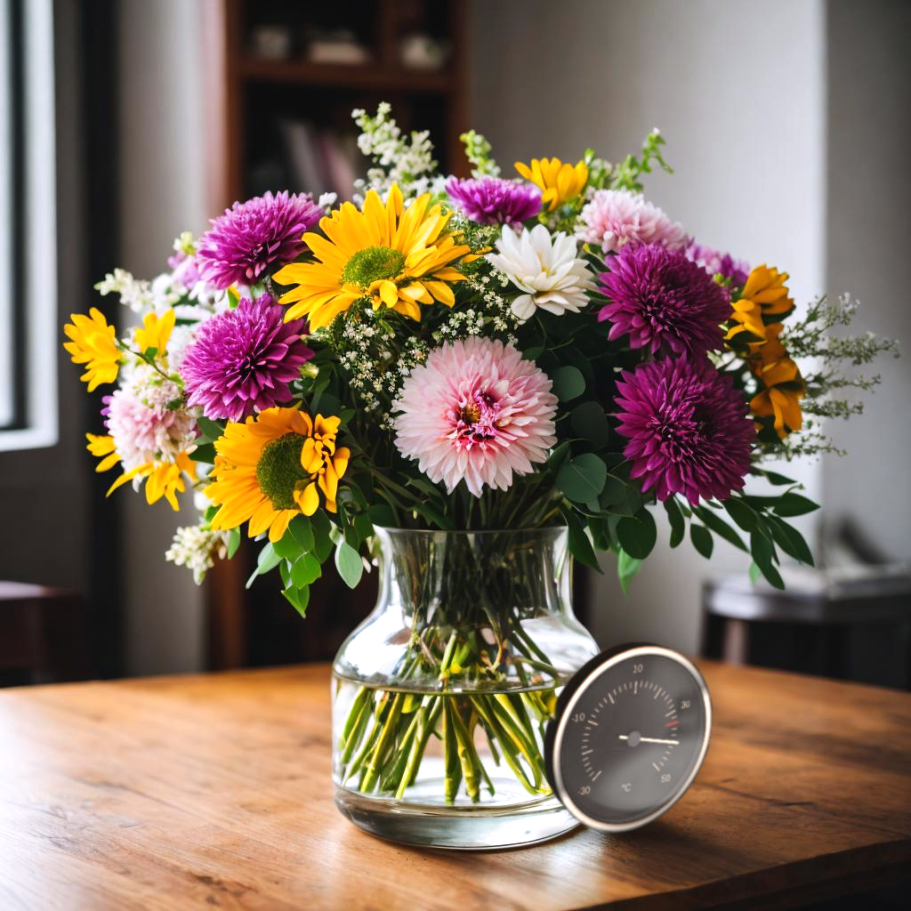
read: 40 °C
